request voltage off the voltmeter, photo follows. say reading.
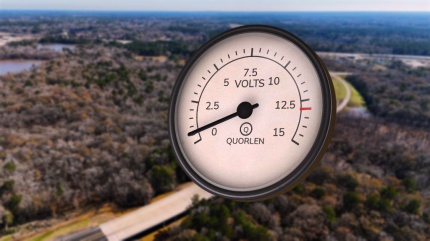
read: 0.5 V
